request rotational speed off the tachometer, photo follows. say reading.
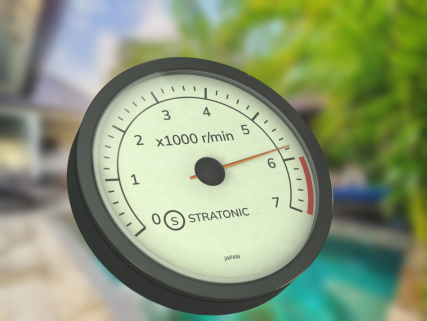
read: 5800 rpm
